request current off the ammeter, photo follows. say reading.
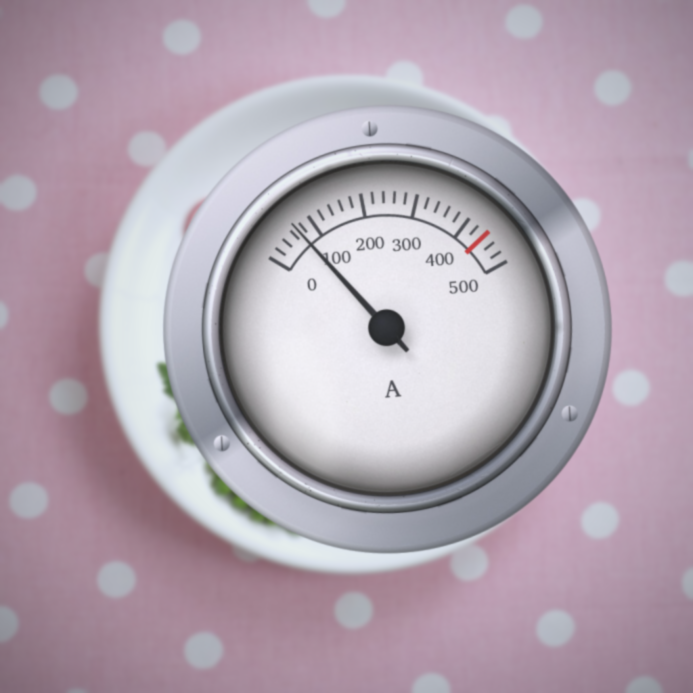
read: 70 A
